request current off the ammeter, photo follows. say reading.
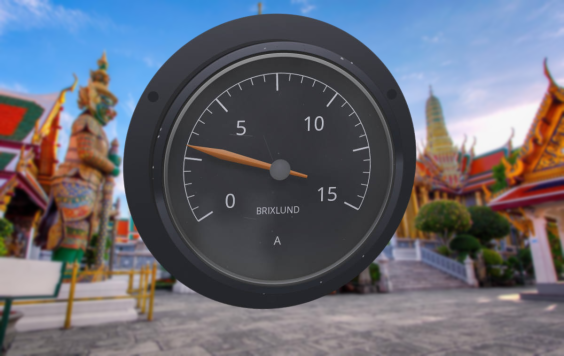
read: 3 A
